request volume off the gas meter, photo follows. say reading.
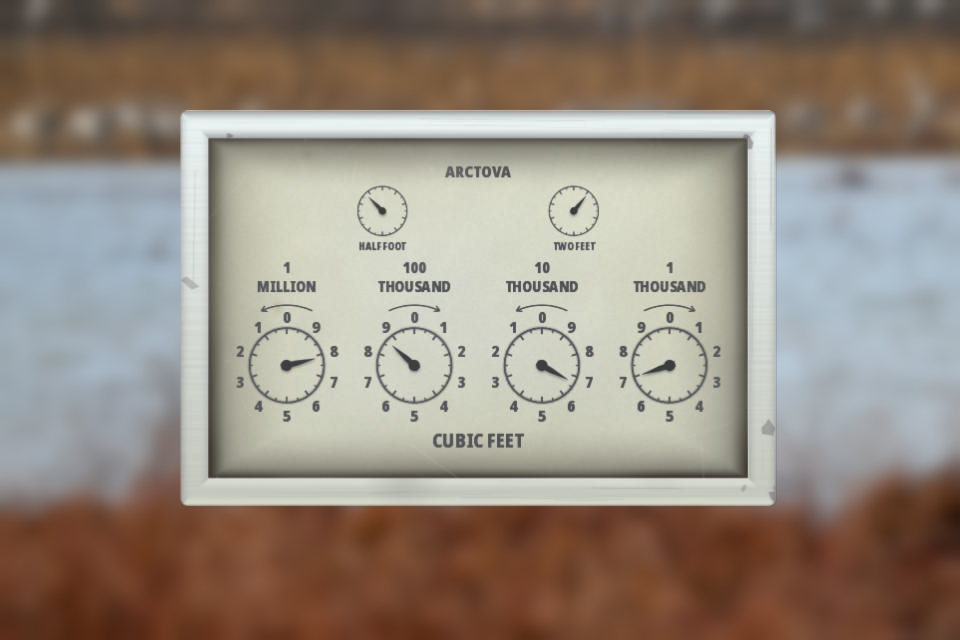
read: 786700 ft³
